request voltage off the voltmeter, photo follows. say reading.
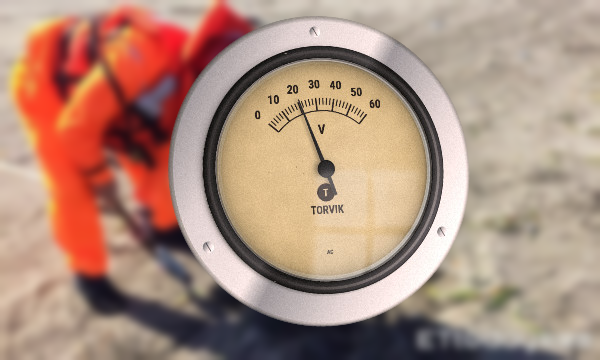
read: 20 V
